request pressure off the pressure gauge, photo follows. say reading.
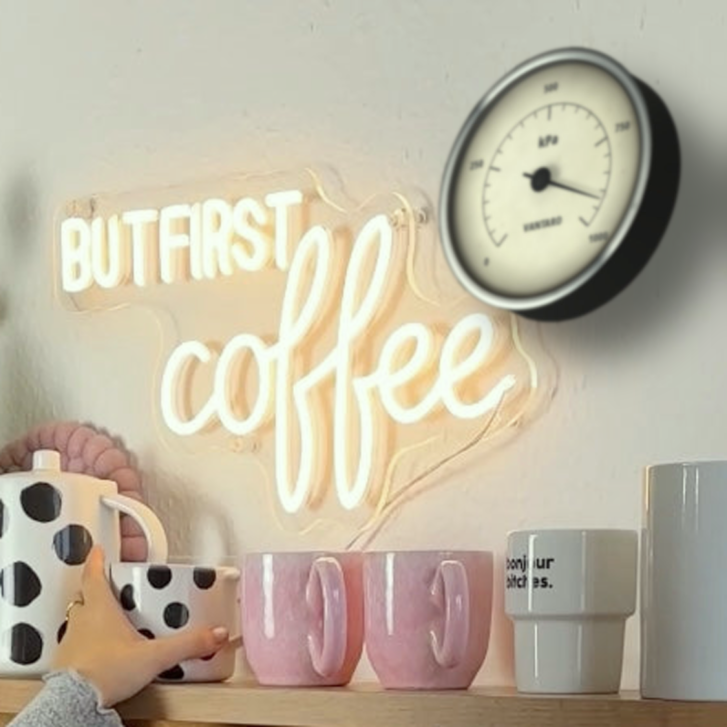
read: 925 kPa
